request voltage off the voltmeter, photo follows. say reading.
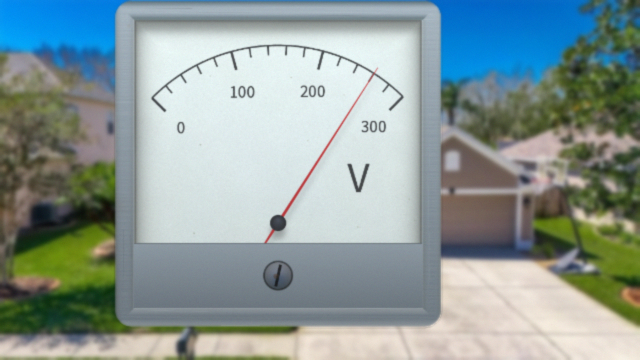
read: 260 V
